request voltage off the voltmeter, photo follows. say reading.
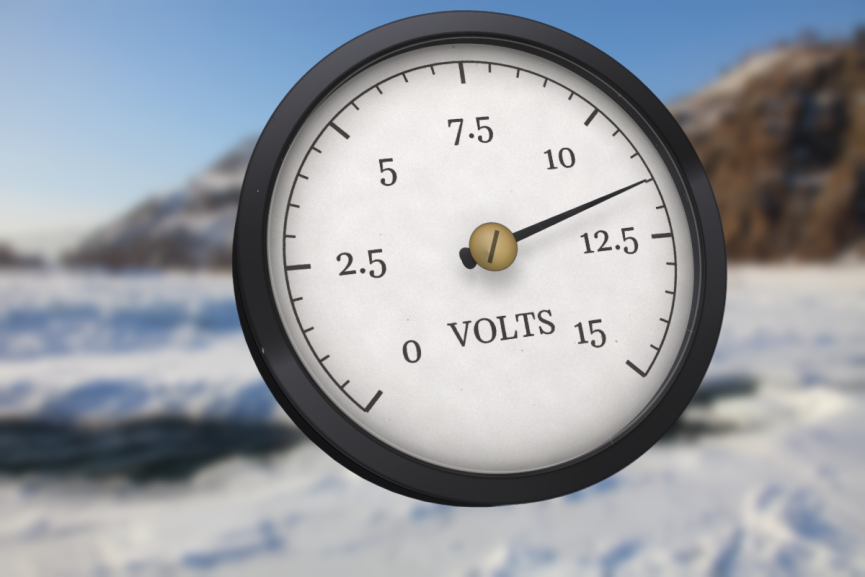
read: 11.5 V
